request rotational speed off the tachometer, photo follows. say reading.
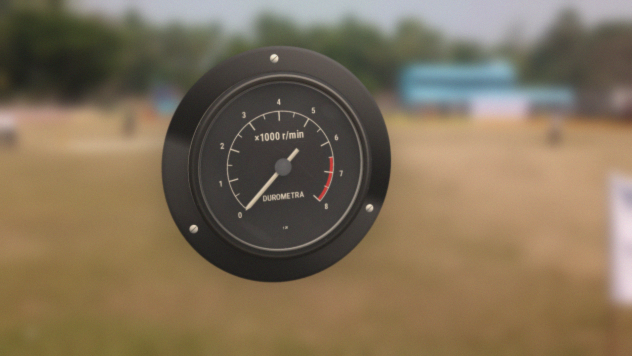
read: 0 rpm
